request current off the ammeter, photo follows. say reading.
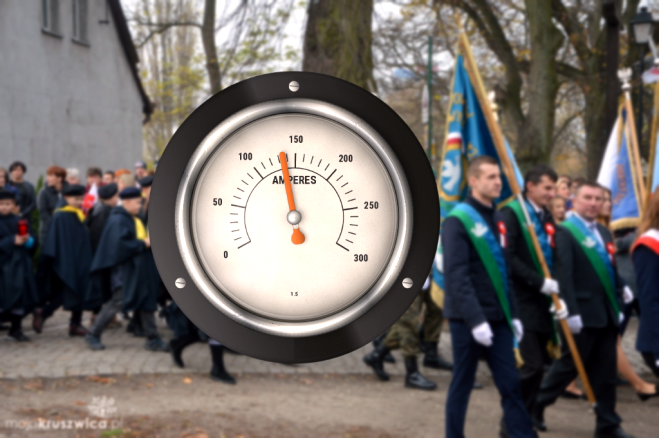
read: 135 A
